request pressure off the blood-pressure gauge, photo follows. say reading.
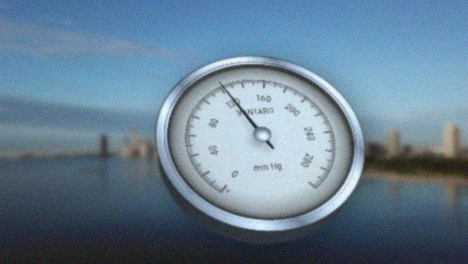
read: 120 mmHg
